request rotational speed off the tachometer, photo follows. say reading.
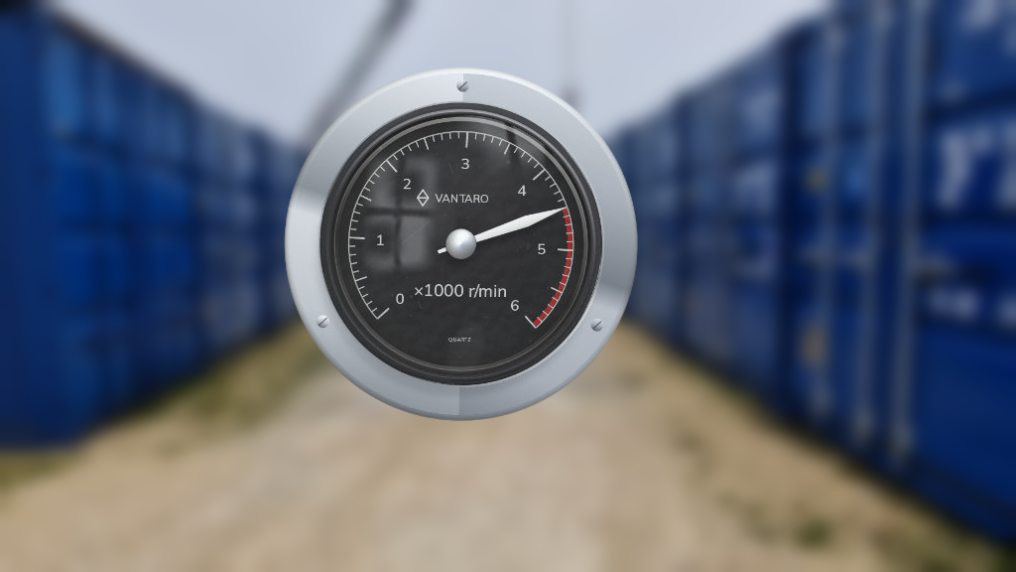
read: 4500 rpm
